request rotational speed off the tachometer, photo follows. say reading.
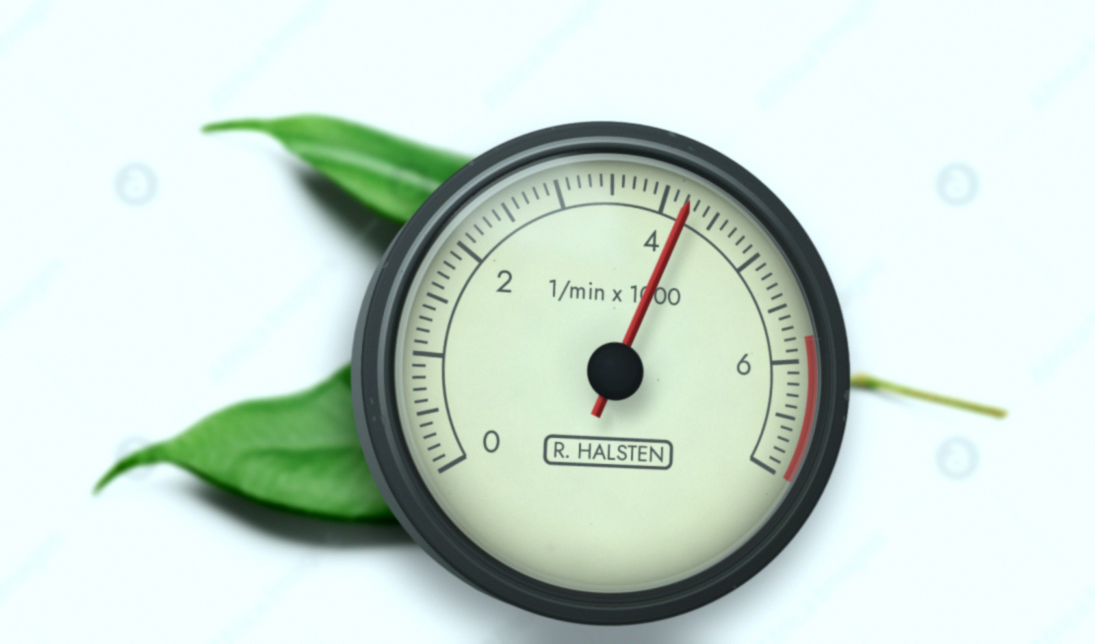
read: 4200 rpm
